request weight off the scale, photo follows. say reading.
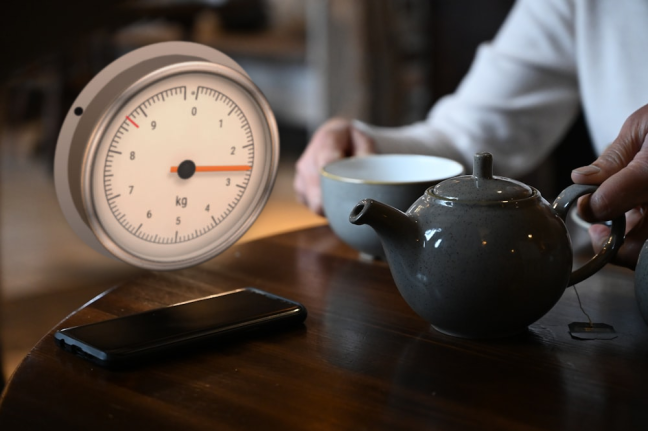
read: 2.5 kg
